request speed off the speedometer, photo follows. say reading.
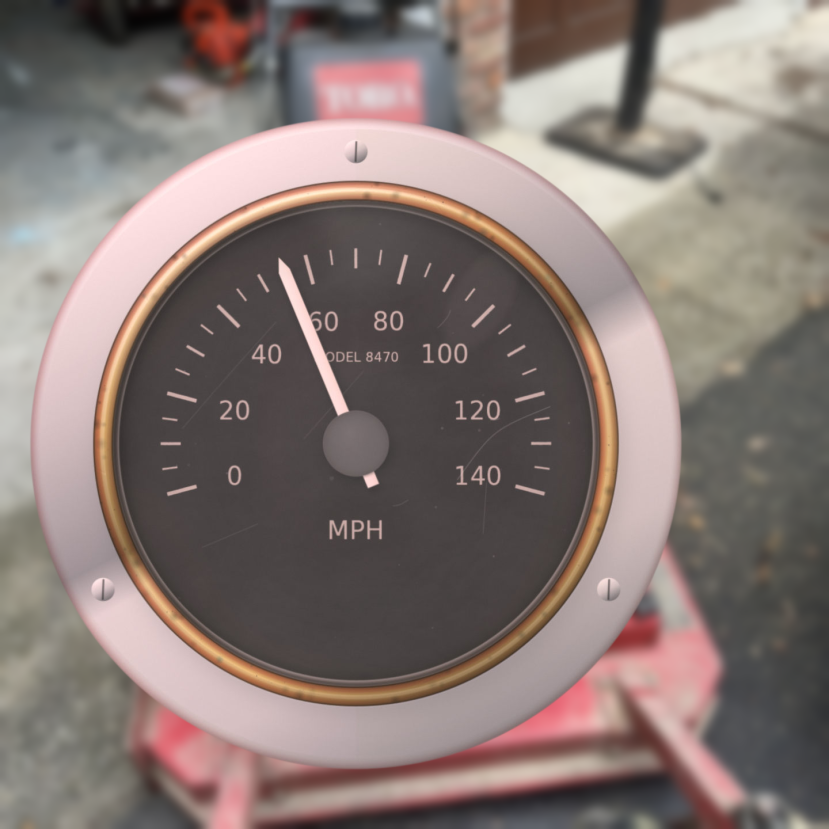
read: 55 mph
